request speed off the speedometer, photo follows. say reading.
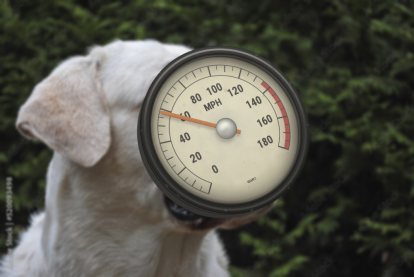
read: 57.5 mph
